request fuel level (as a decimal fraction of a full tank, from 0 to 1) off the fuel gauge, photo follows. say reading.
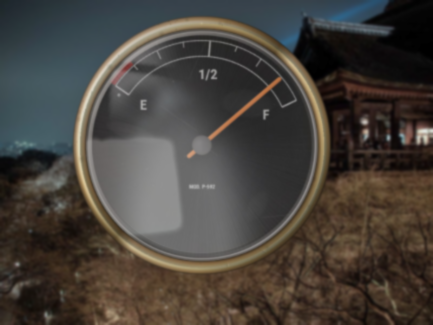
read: 0.875
